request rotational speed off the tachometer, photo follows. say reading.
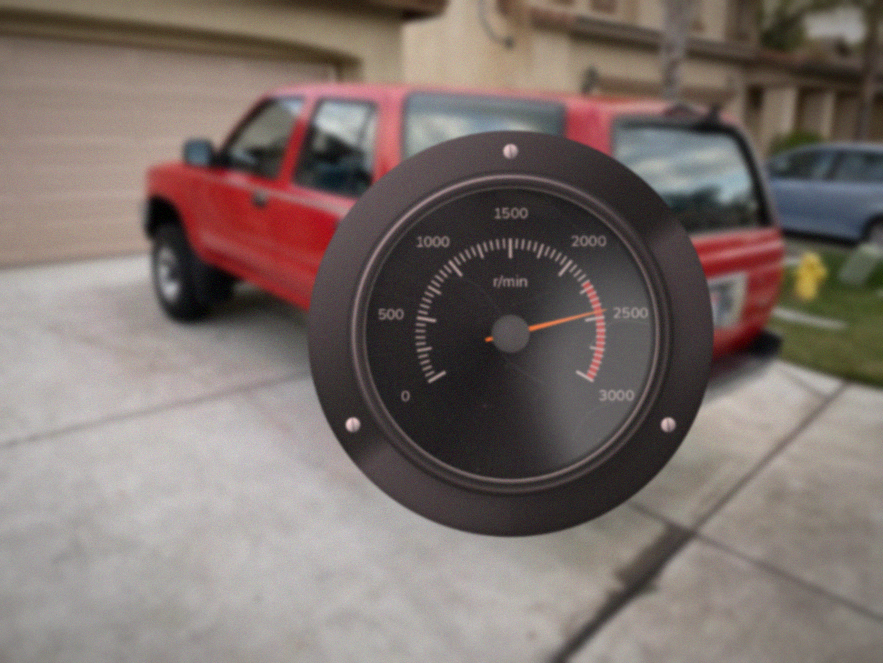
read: 2450 rpm
